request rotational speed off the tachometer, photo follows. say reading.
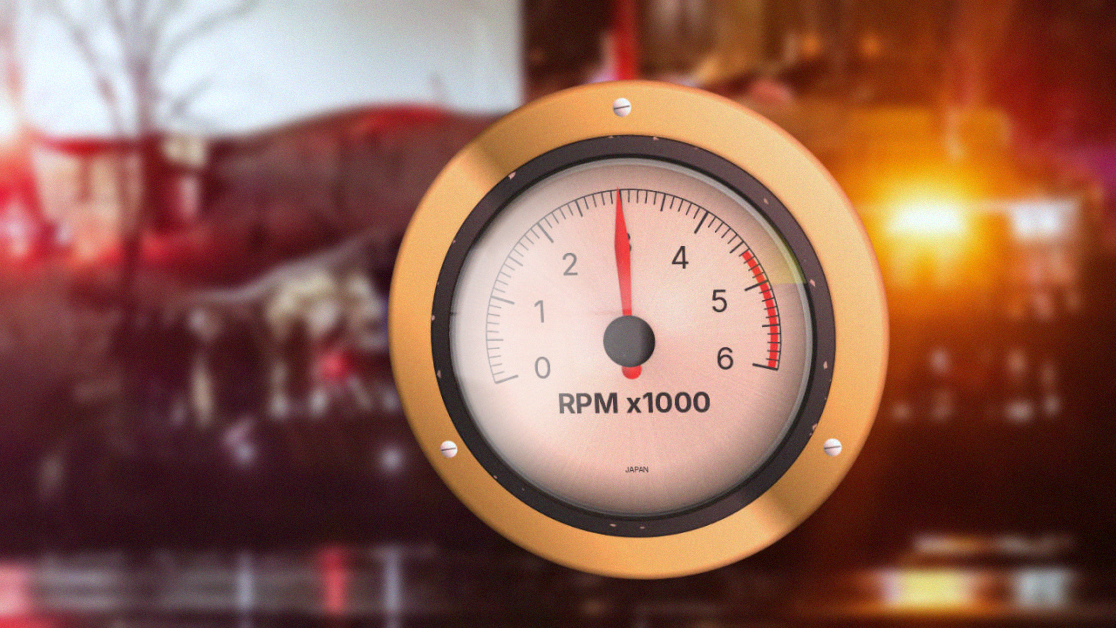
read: 3000 rpm
